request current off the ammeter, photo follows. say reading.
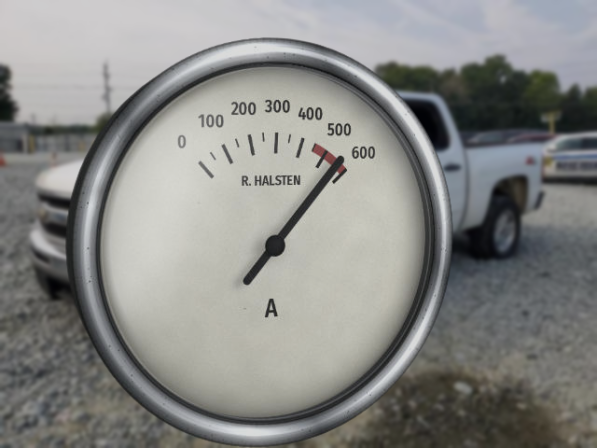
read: 550 A
